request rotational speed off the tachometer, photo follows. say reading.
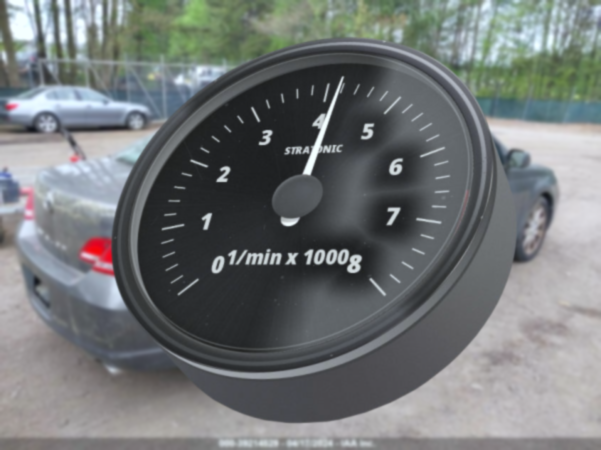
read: 4200 rpm
